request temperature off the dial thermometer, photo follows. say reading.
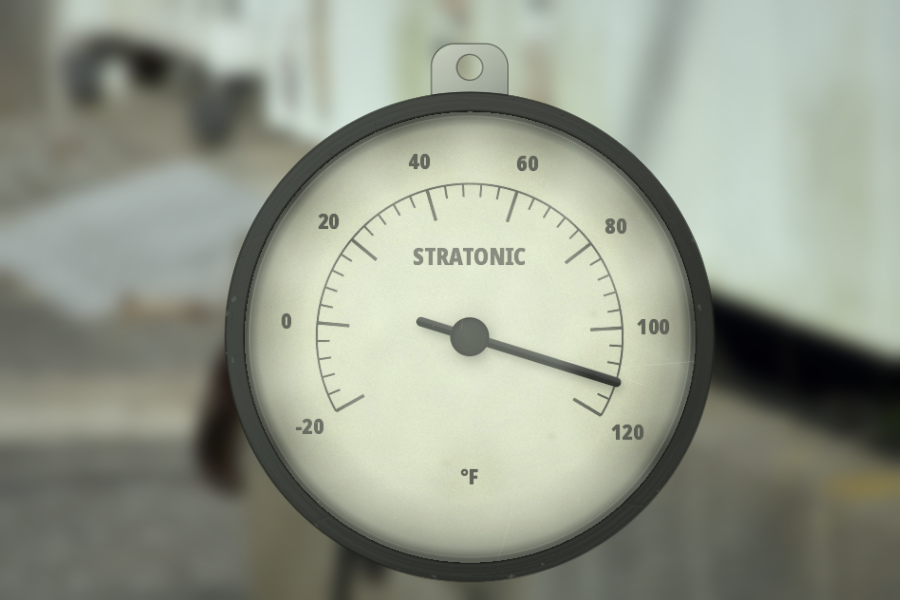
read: 112 °F
